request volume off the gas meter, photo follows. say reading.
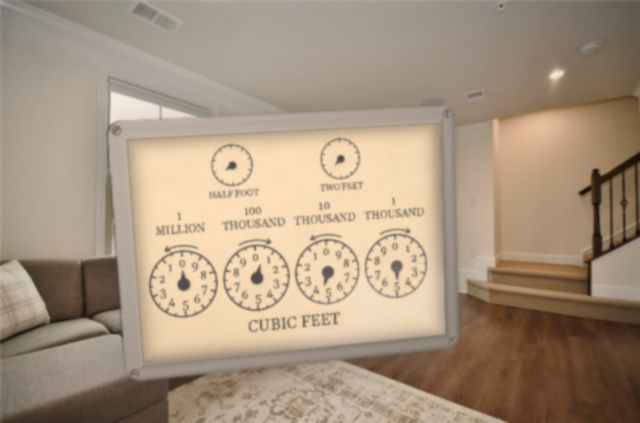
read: 4500 ft³
